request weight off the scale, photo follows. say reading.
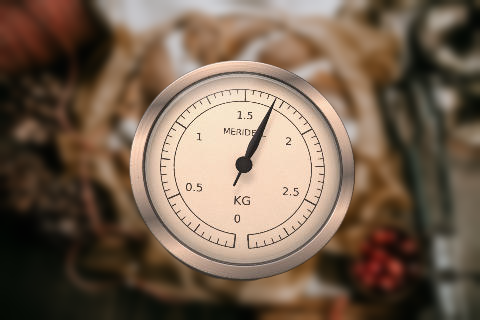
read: 1.7 kg
